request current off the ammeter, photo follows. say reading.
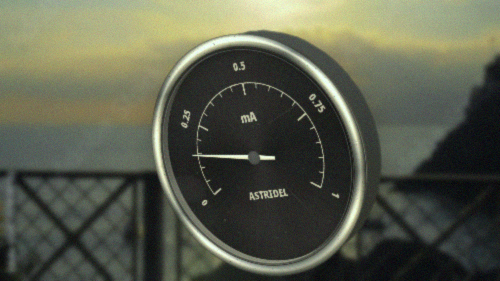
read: 0.15 mA
